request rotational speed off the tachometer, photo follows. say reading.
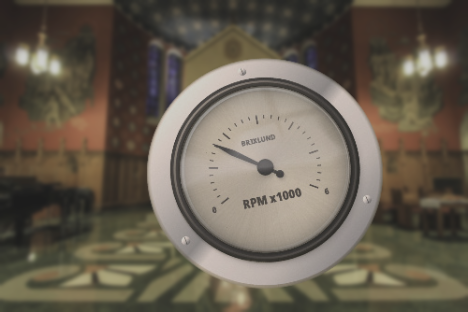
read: 1600 rpm
